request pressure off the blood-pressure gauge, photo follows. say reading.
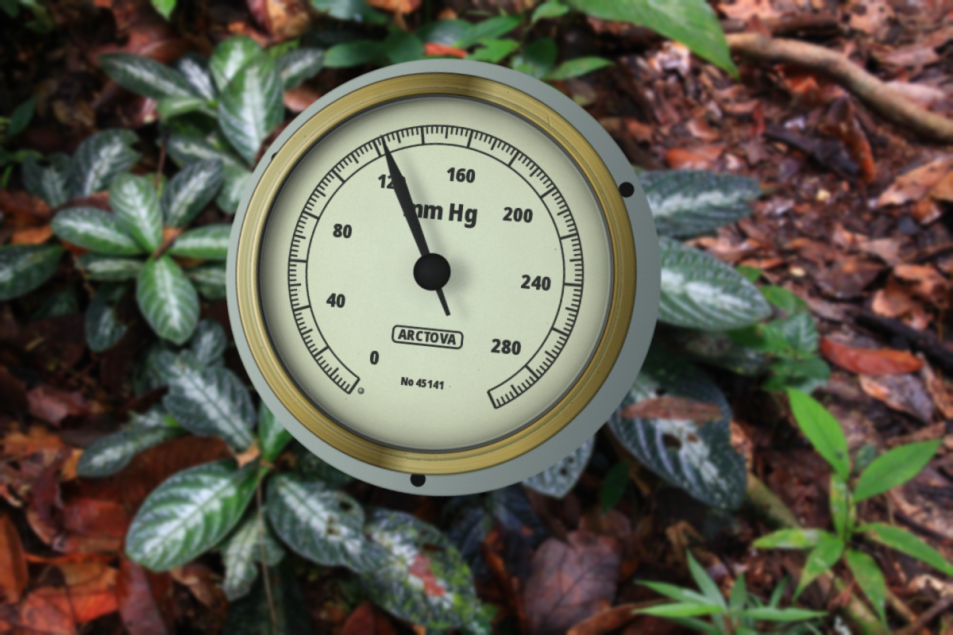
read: 124 mmHg
